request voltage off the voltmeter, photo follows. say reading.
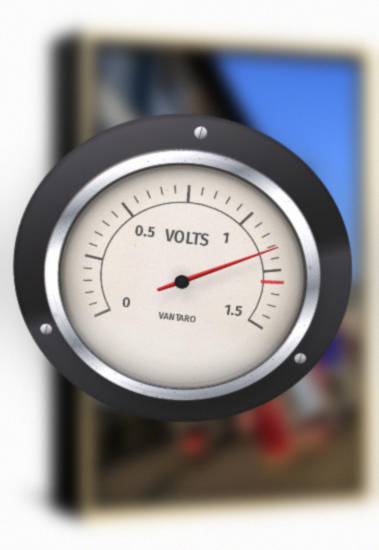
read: 1.15 V
